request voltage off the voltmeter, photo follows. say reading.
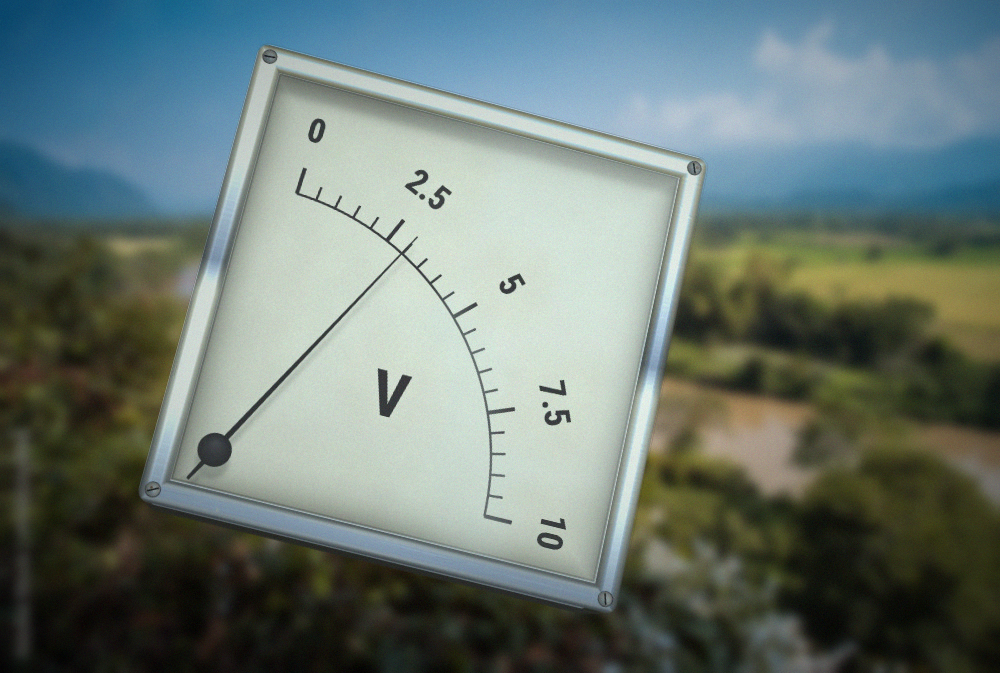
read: 3 V
